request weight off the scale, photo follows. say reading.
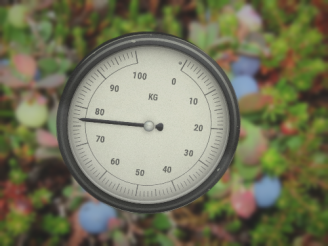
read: 77 kg
